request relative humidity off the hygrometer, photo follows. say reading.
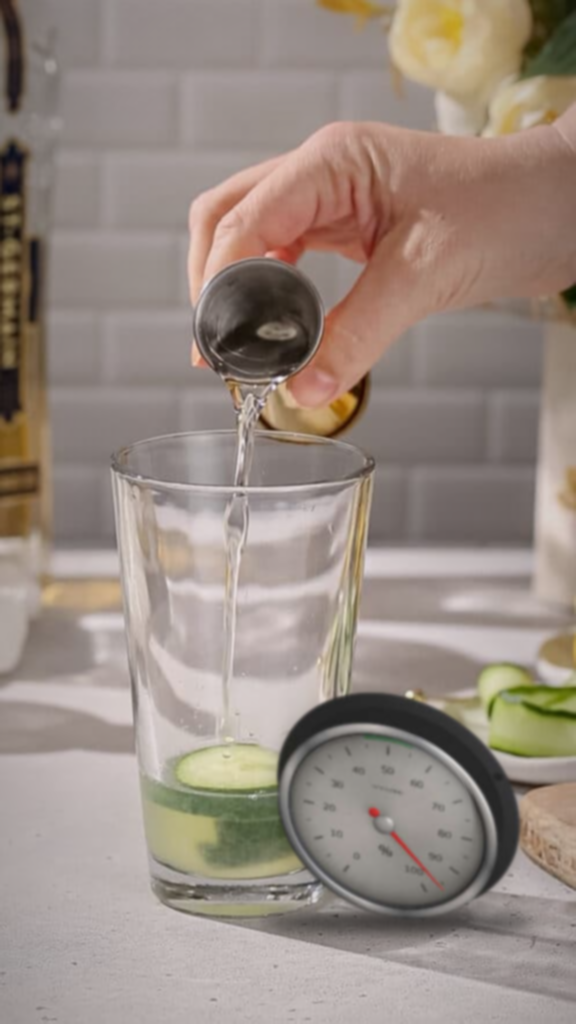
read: 95 %
